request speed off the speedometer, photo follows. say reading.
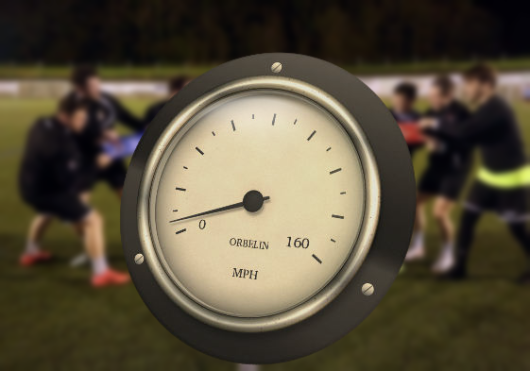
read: 5 mph
